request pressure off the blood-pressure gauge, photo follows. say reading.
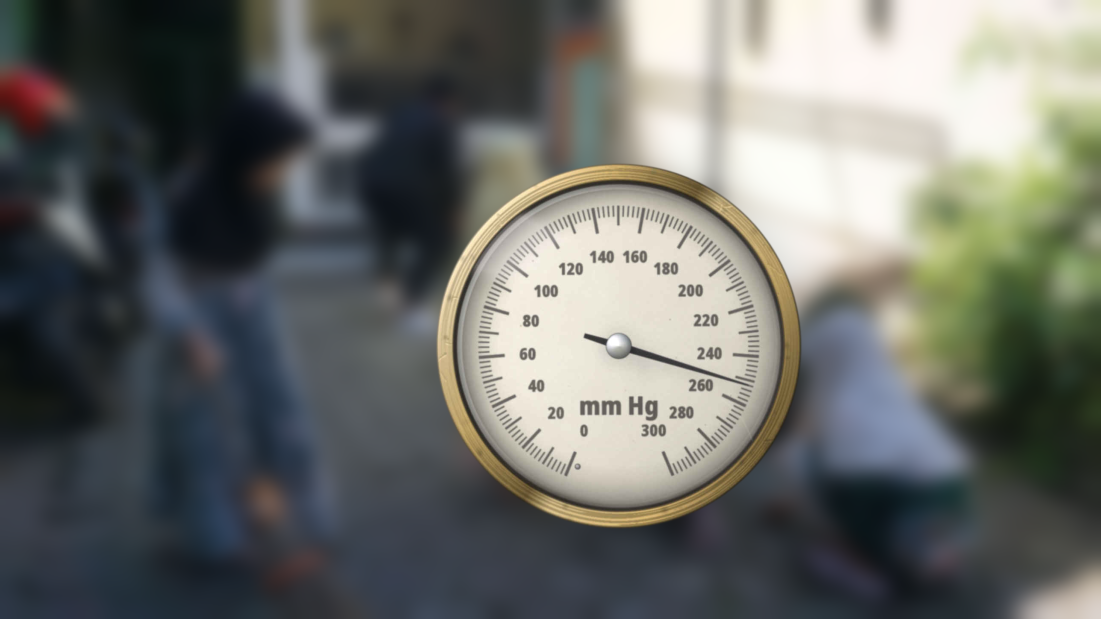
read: 252 mmHg
